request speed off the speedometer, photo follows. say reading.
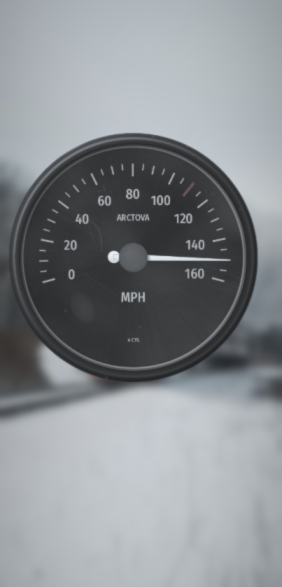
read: 150 mph
